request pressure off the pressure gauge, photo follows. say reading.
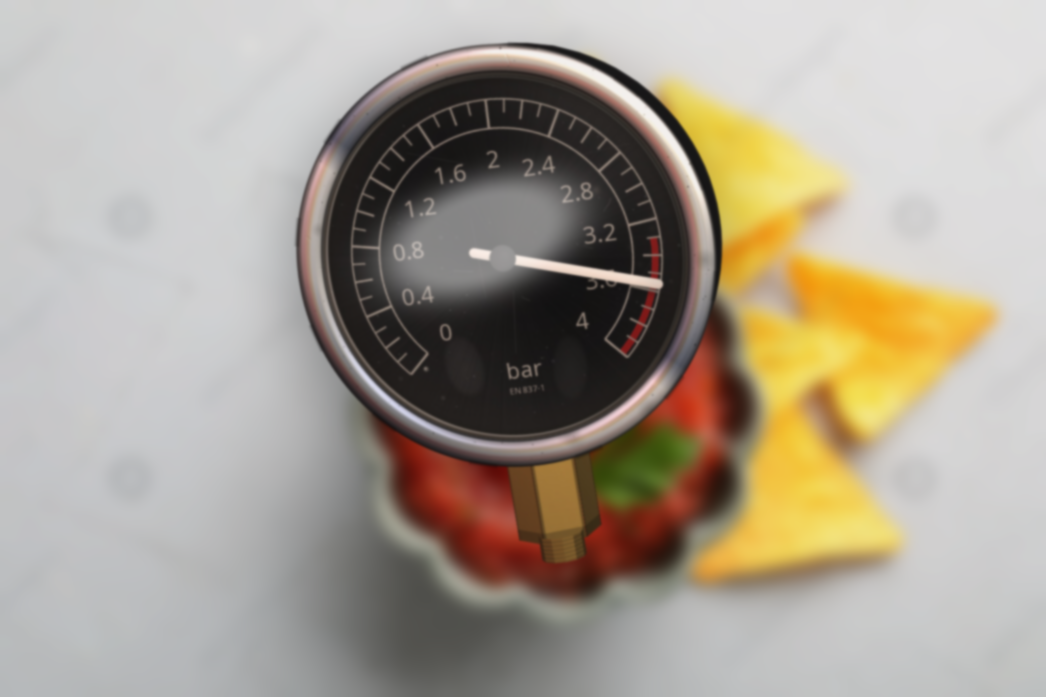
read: 3.55 bar
